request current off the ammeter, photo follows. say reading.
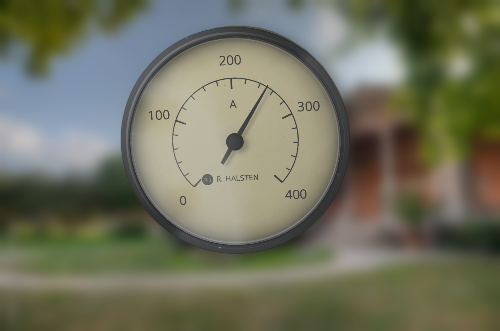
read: 250 A
